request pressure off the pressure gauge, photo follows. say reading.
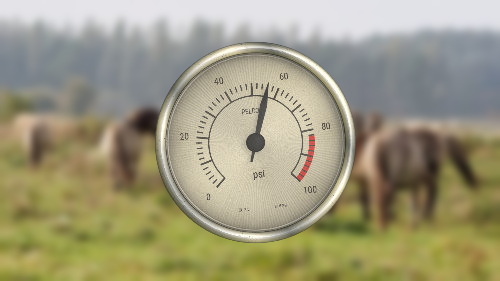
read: 56 psi
